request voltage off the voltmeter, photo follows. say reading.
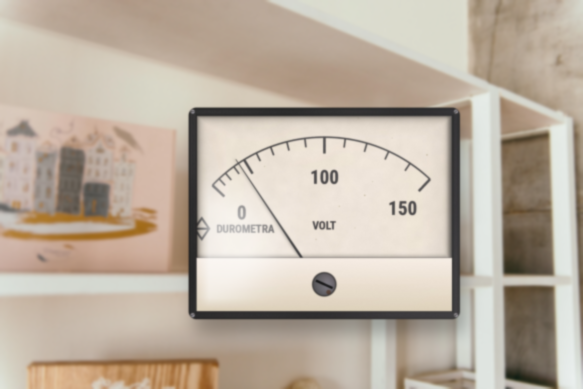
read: 45 V
